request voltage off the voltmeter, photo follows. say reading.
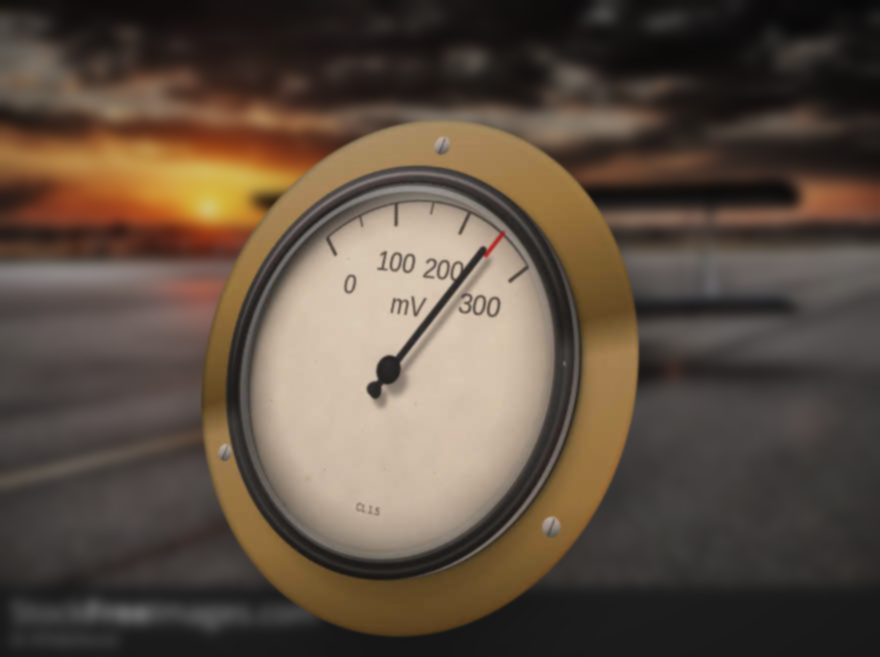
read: 250 mV
